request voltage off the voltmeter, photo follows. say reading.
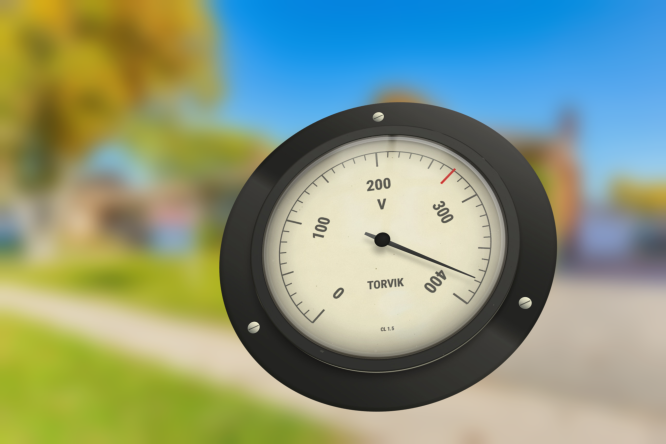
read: 380 V
